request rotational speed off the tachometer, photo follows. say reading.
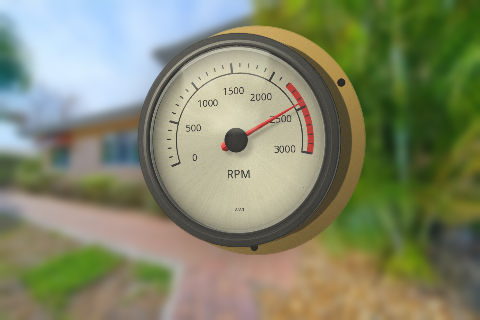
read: 2450 rpm
